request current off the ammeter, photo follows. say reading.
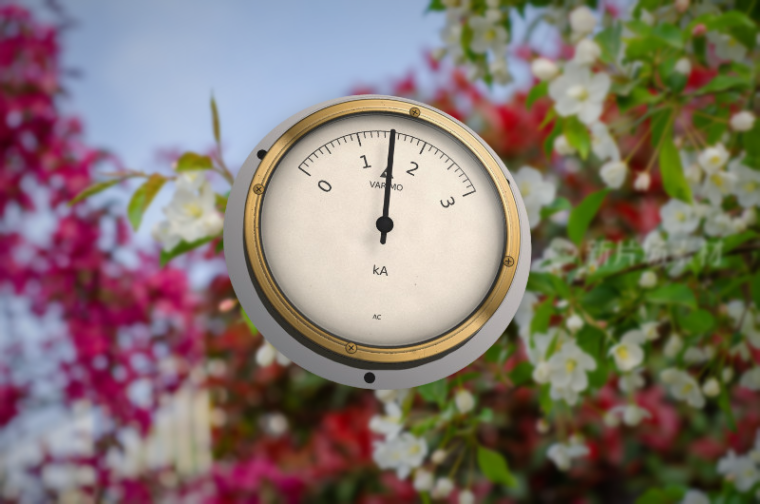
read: 1.5 kA
